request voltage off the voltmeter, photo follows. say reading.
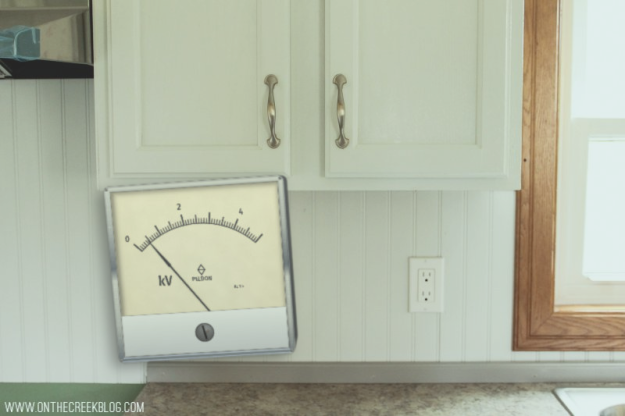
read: 0.5 kV
